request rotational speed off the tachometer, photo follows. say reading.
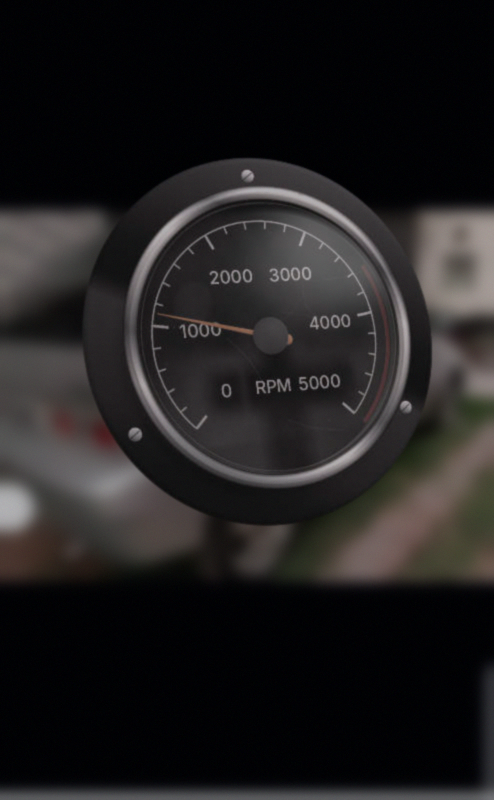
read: 1100 rpm
